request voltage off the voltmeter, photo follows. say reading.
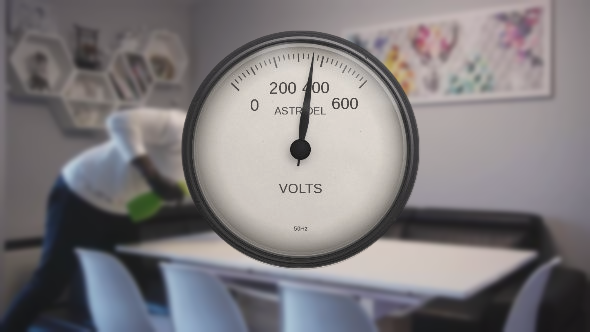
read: 360 V
